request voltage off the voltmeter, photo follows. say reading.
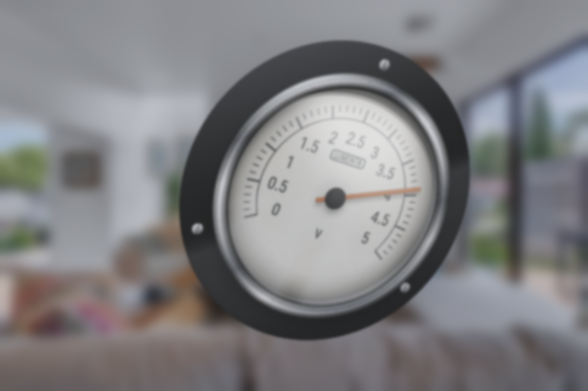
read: 3.9 V
